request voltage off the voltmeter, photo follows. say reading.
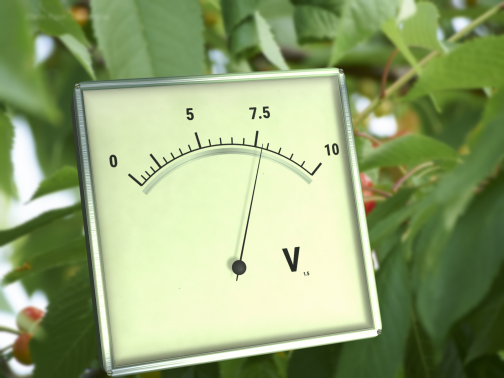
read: 7.75 V
